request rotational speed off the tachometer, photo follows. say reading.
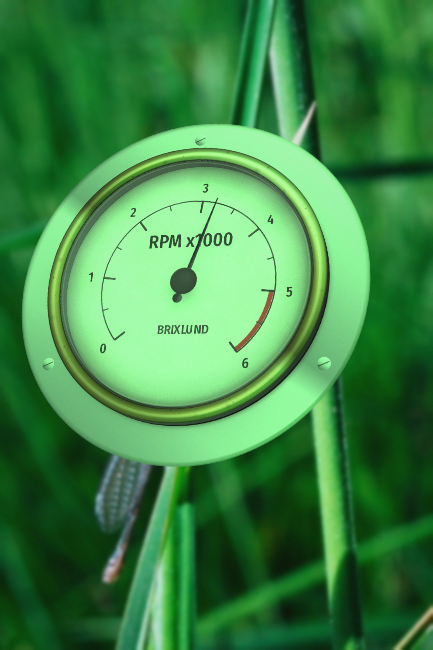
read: 3250 rpm
